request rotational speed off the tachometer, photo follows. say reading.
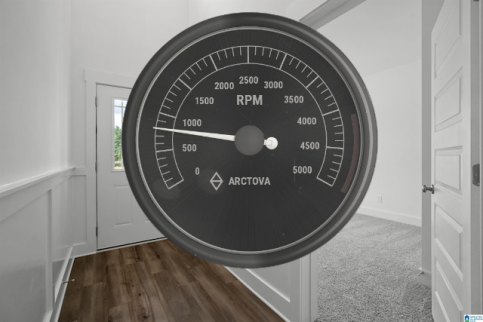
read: 800 rpm
